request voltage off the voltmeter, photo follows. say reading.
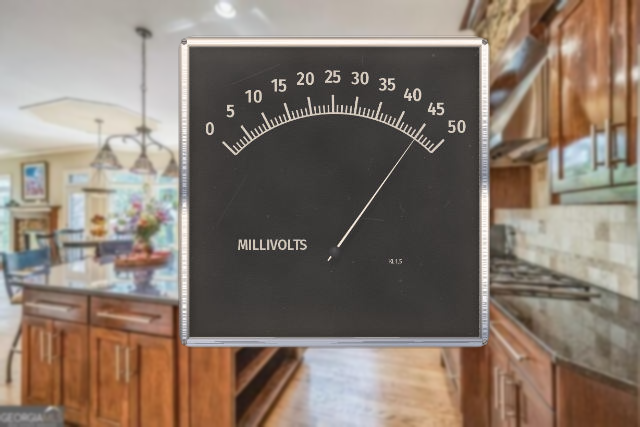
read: 45 mV
